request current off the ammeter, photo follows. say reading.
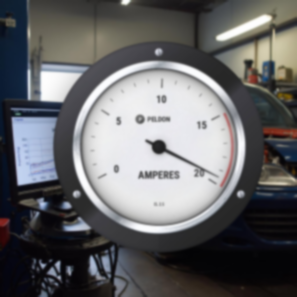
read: 19.5 A
